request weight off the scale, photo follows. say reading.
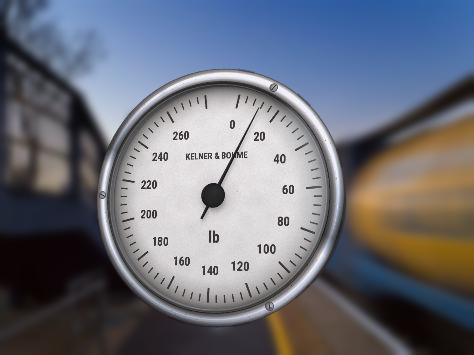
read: 12 lb
